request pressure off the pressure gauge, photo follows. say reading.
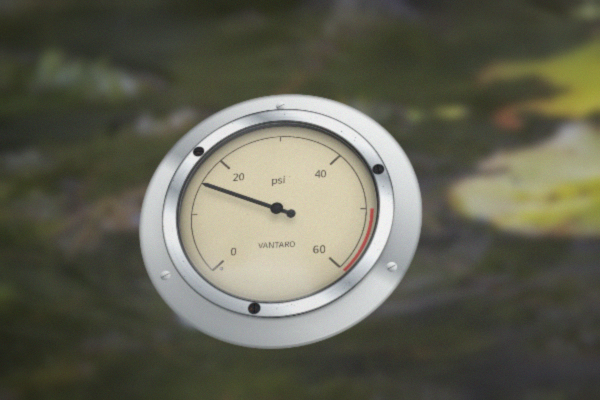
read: 15 psi
